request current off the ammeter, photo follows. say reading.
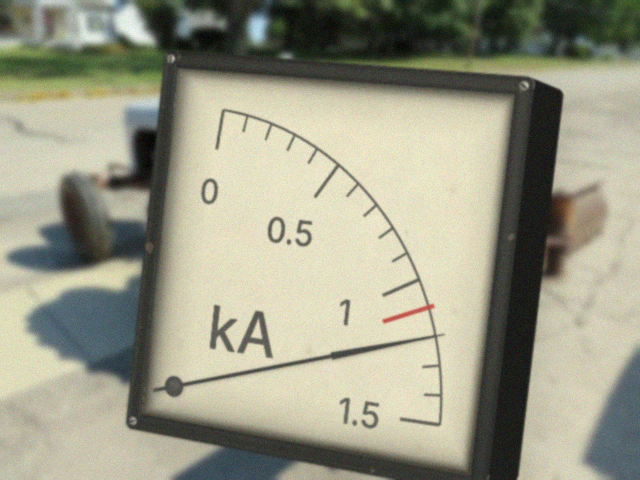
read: 1.2 kA
